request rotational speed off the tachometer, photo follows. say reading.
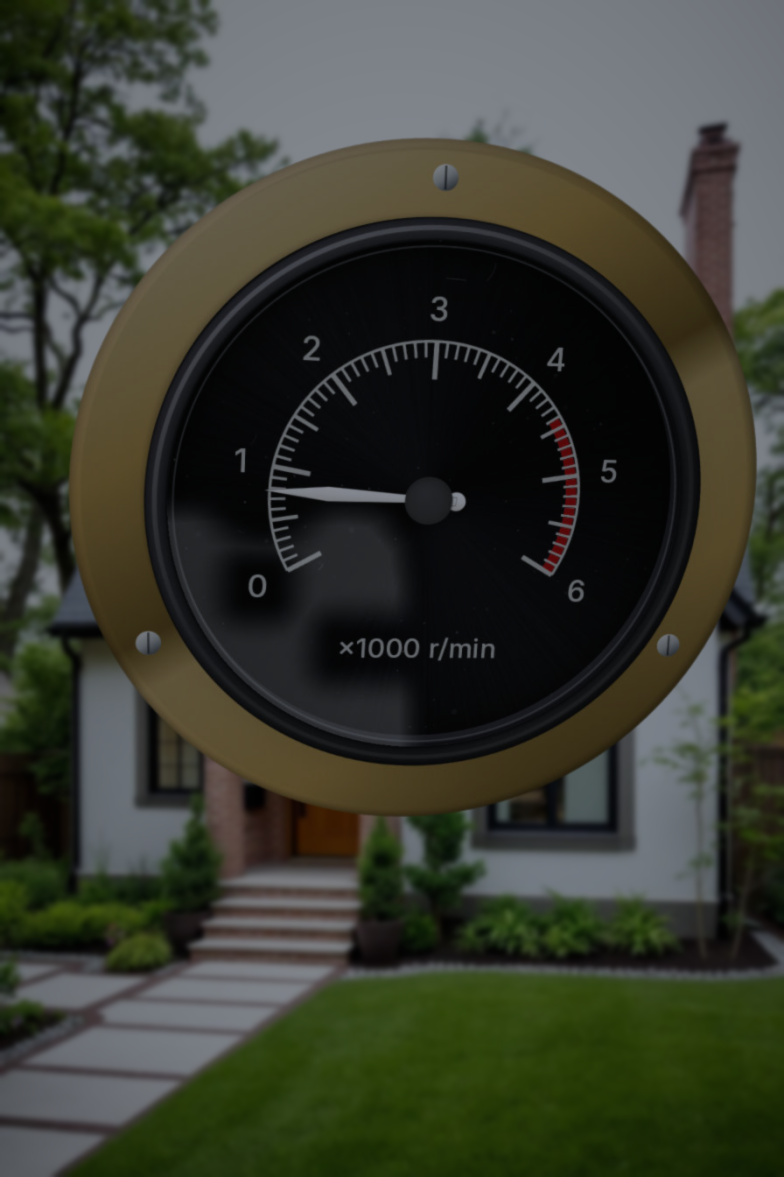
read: 800 rpm
